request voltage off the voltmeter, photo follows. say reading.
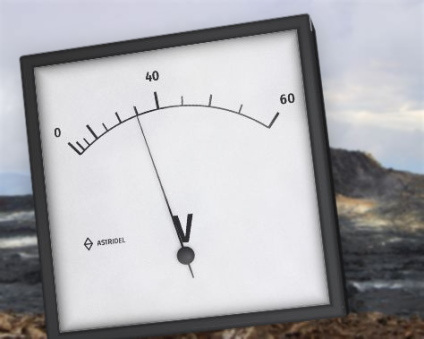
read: 35 V
